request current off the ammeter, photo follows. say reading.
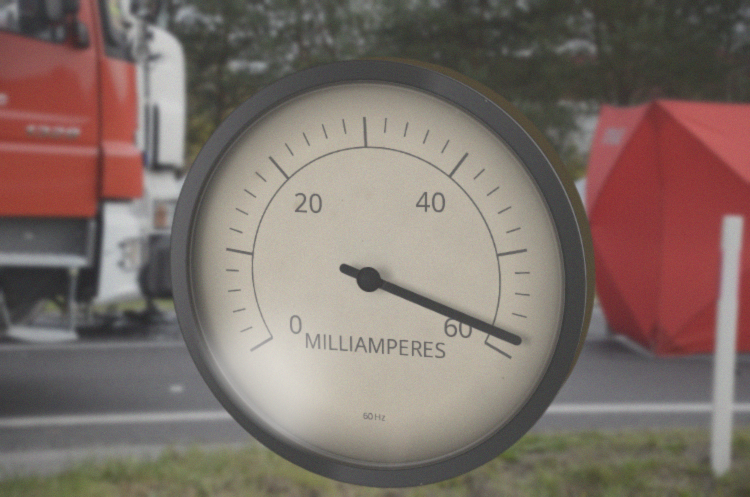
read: 58 mA
